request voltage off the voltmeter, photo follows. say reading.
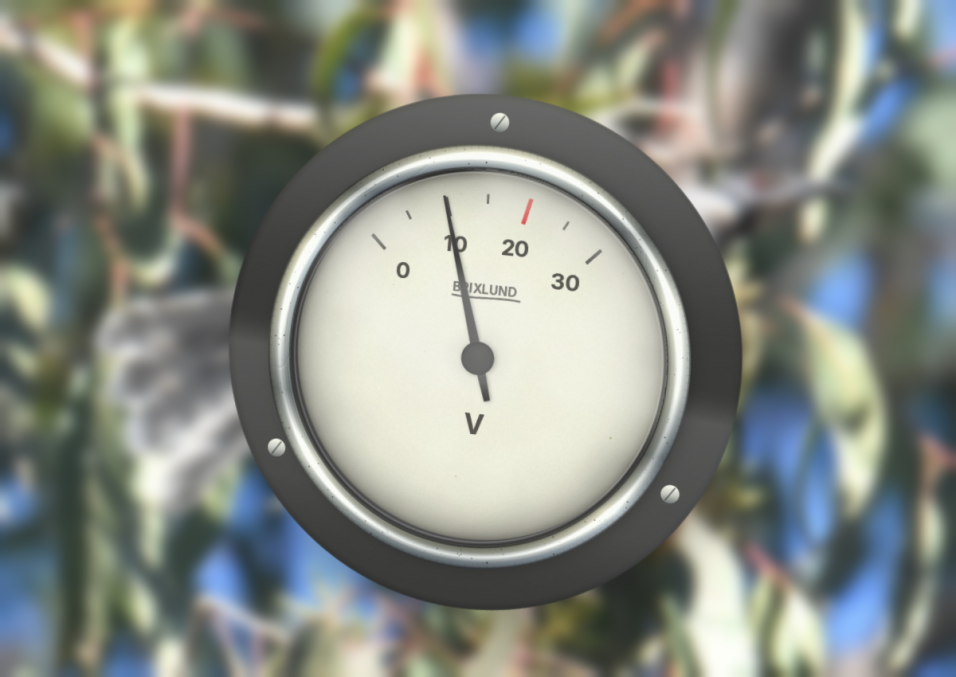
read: 10 V
